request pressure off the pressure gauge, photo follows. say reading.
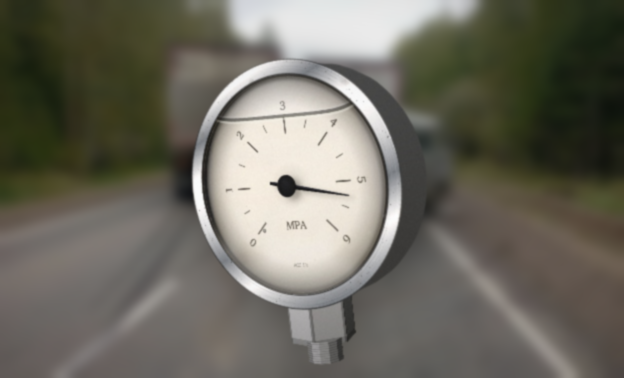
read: 5.25 MPa
